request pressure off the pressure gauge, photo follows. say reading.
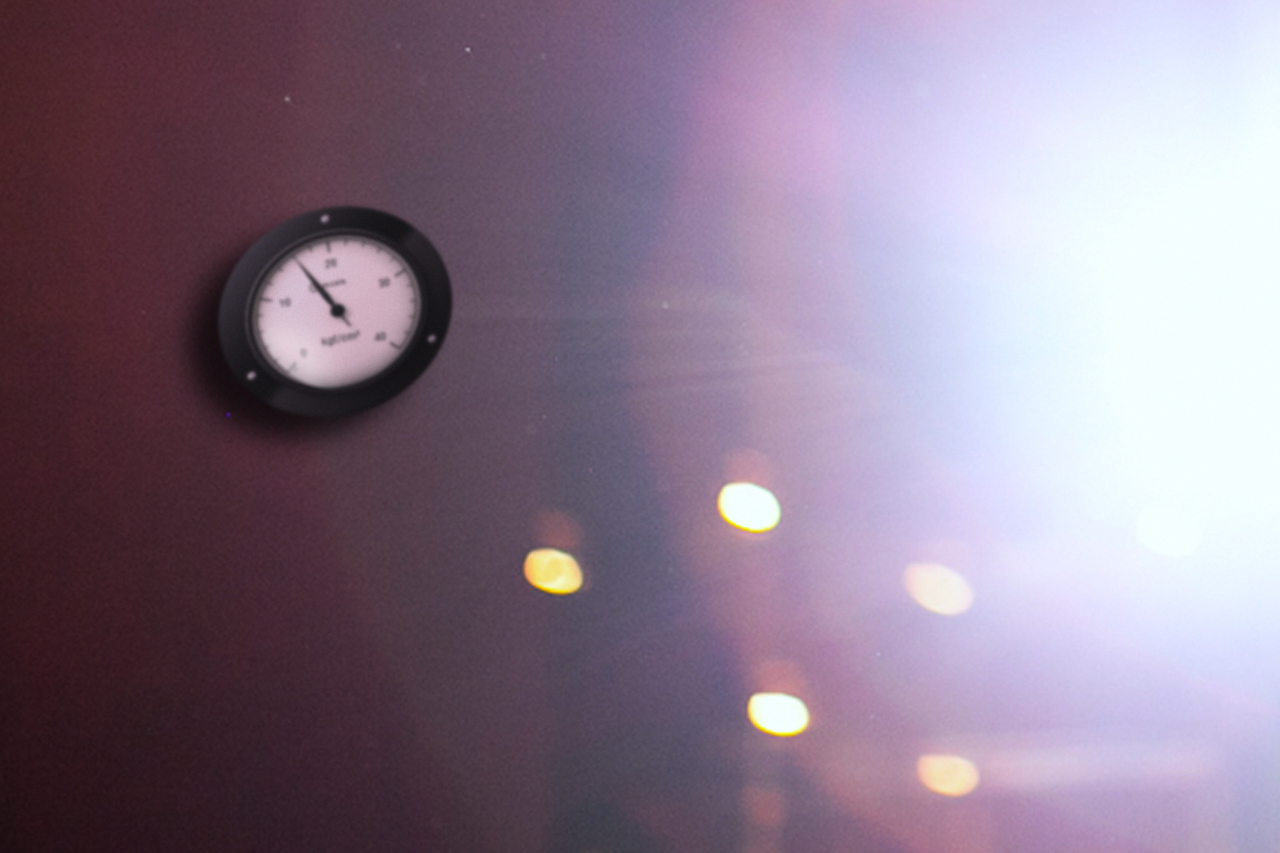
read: 16 kg/cm²
